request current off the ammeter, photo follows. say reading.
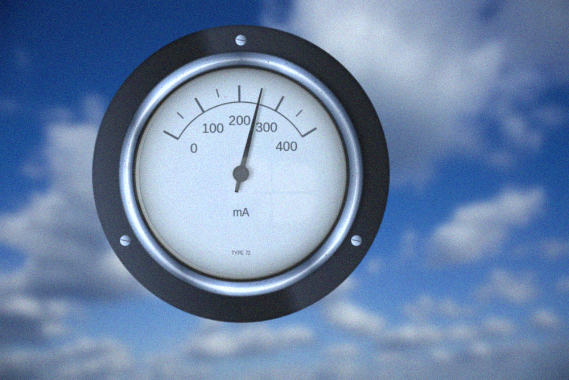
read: 250 mA
